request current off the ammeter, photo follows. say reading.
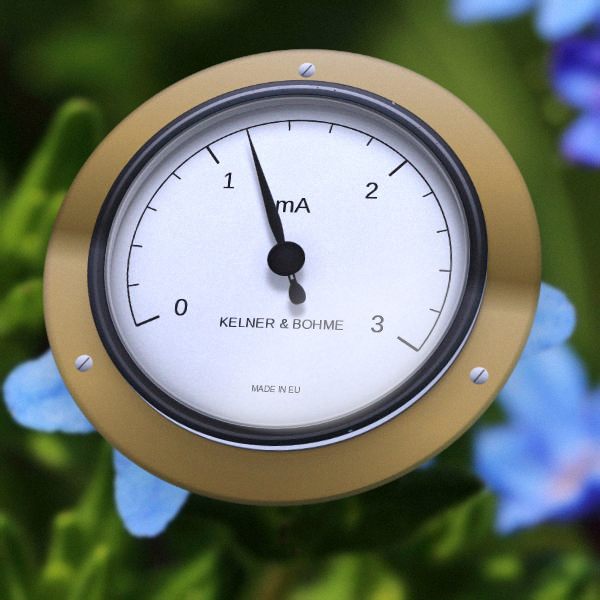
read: 1.2 mA
